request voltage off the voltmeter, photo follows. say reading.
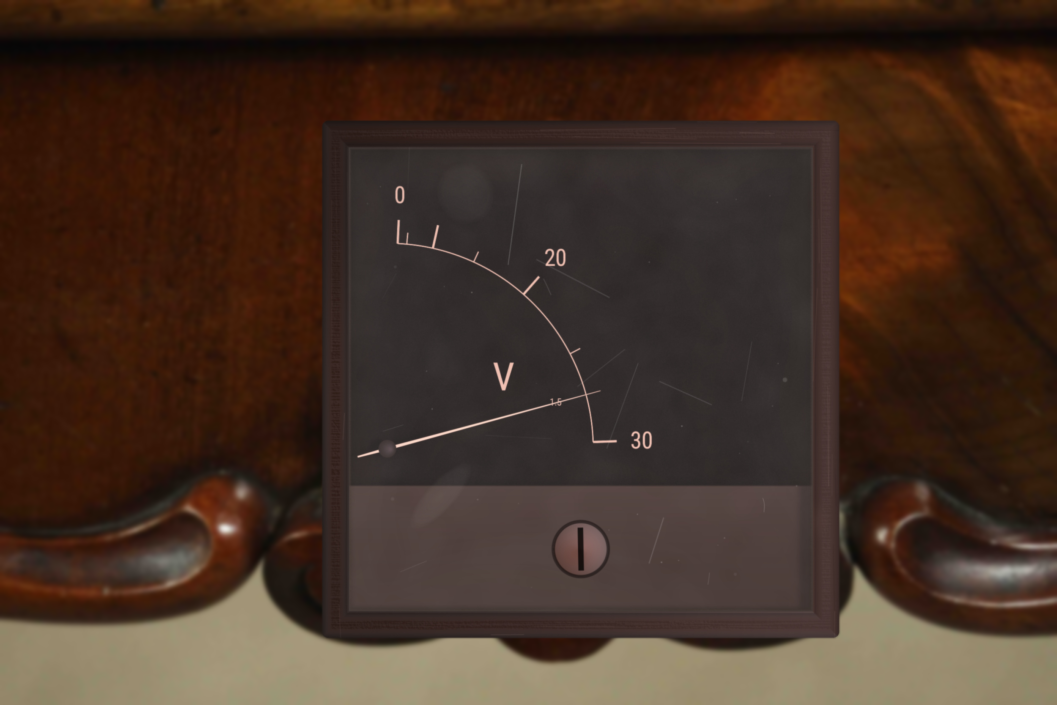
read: 27.5 V
